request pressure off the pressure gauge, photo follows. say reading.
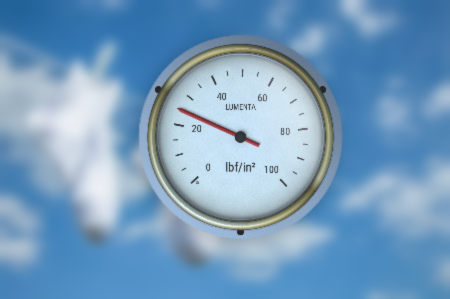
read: 25 psi
